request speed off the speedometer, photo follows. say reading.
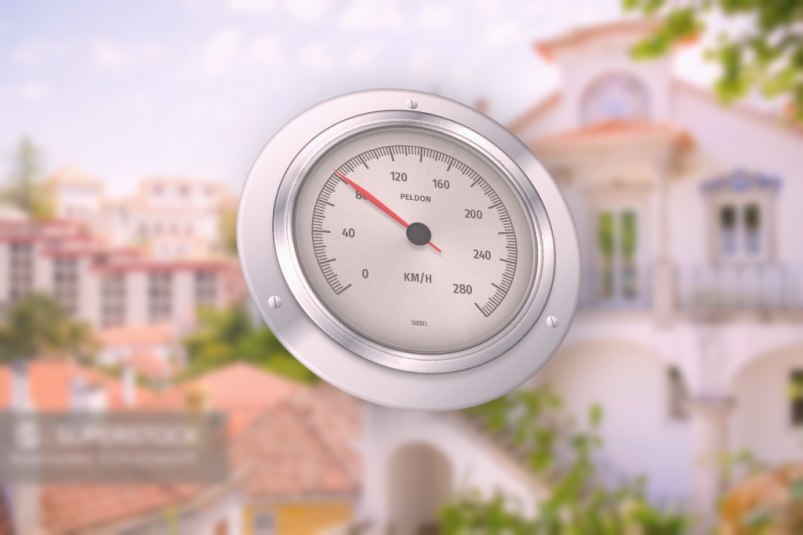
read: 80 km/h
